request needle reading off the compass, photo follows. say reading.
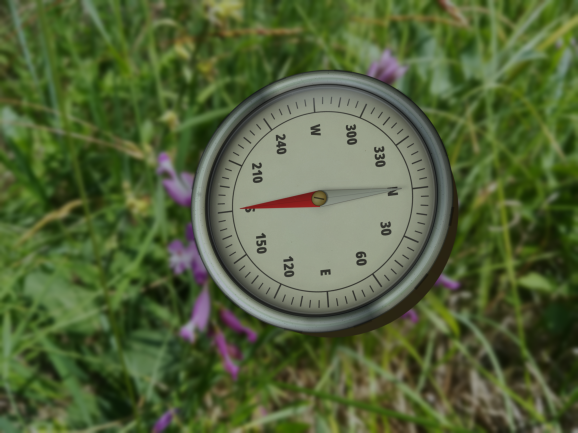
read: 180 °
